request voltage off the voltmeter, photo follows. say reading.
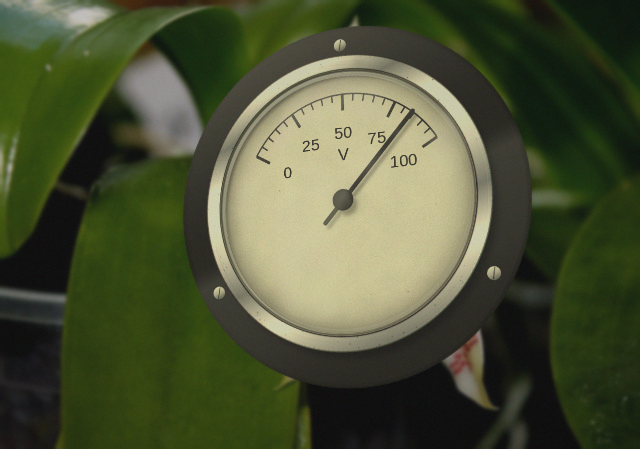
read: 85 V
